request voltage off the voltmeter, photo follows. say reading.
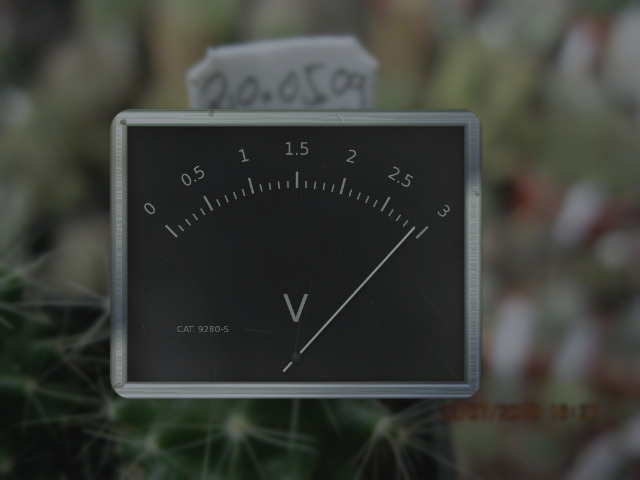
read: 2.9 V
